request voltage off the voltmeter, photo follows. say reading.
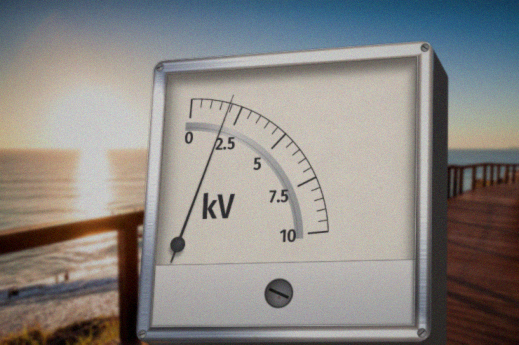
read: 2 kV
